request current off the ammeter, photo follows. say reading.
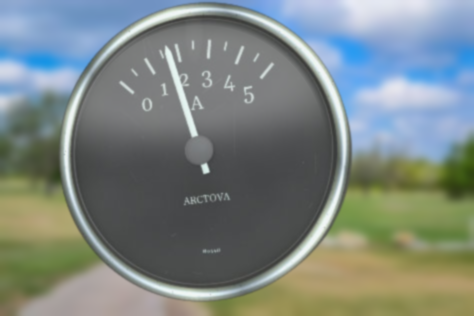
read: 1.75 A
